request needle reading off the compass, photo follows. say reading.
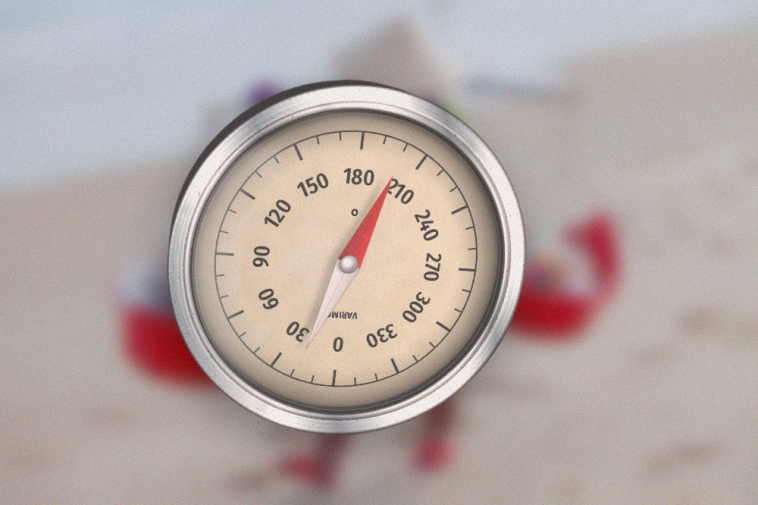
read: 200 °
